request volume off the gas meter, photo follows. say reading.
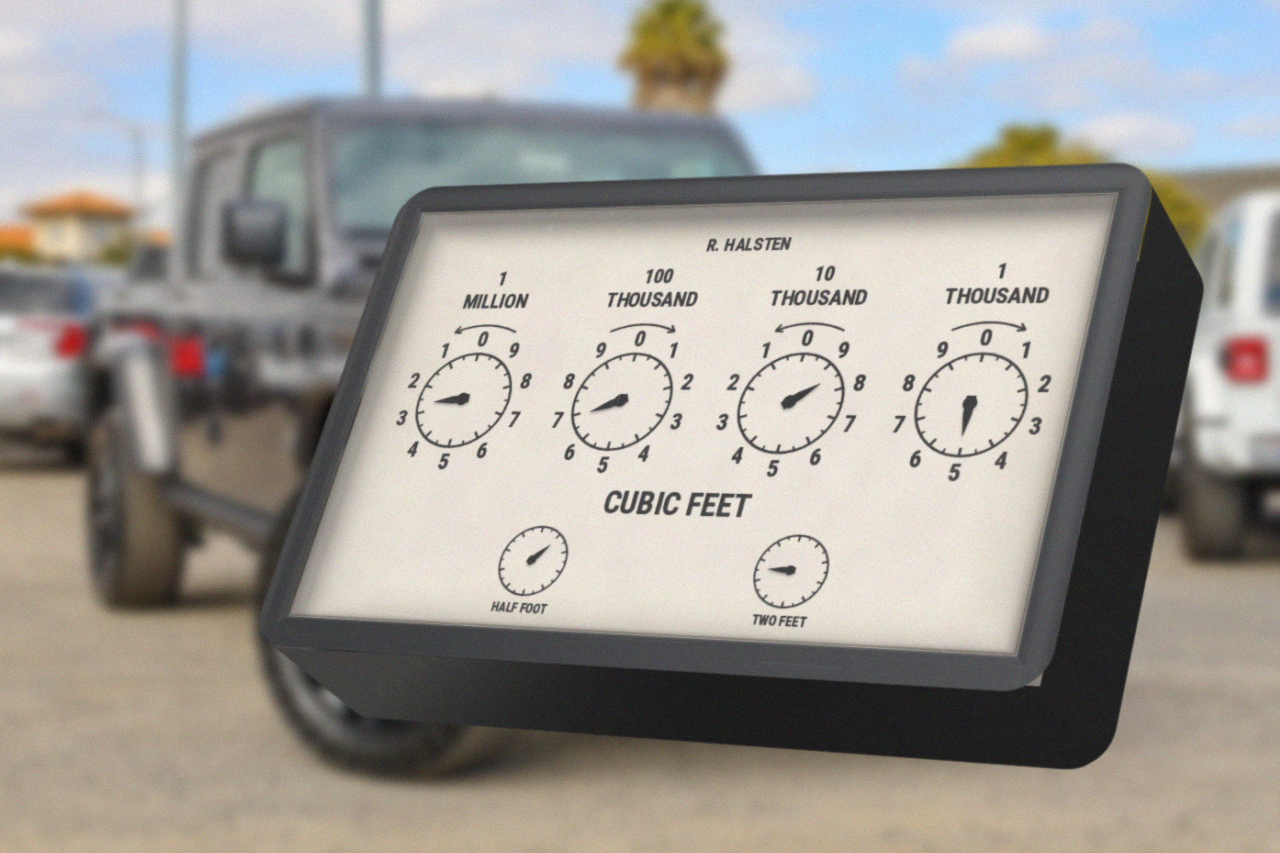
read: 268500 ft³
